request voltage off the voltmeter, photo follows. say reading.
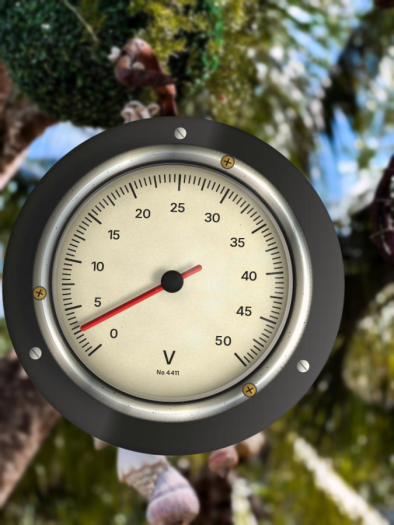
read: 2.5 V
